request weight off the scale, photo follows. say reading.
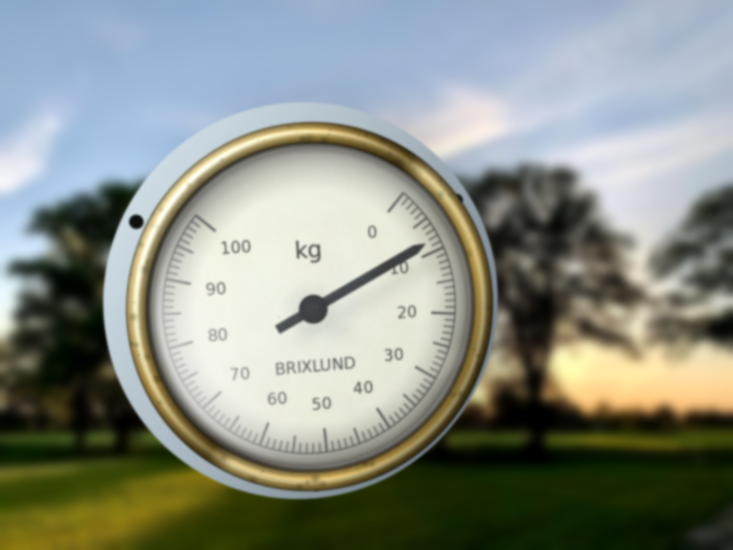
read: 8 kg
